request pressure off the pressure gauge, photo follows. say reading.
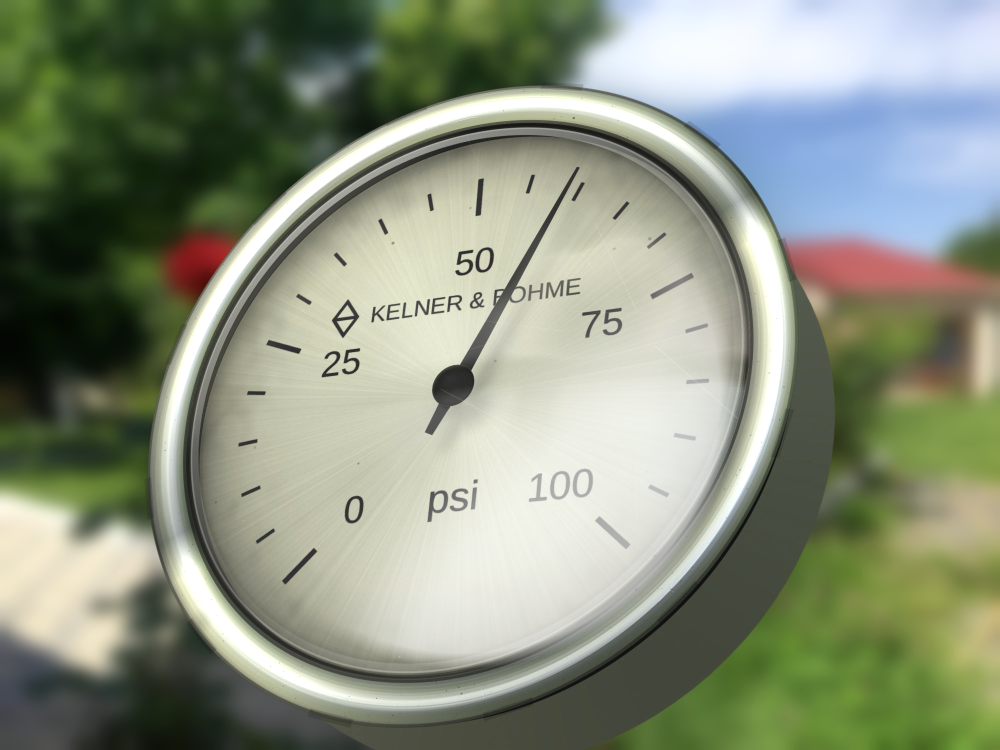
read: 60 psi
